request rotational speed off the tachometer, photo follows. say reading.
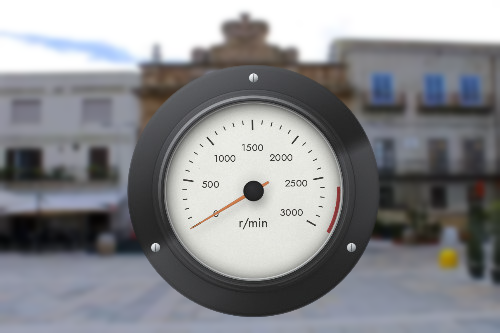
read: 0 rpm
